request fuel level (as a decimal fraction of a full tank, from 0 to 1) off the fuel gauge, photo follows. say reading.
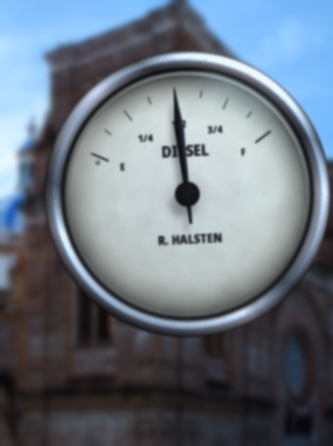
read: 0.5
